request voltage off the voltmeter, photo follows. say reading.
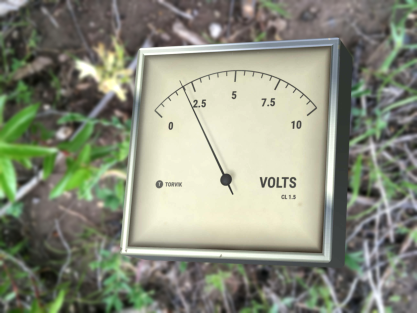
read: 2 V
